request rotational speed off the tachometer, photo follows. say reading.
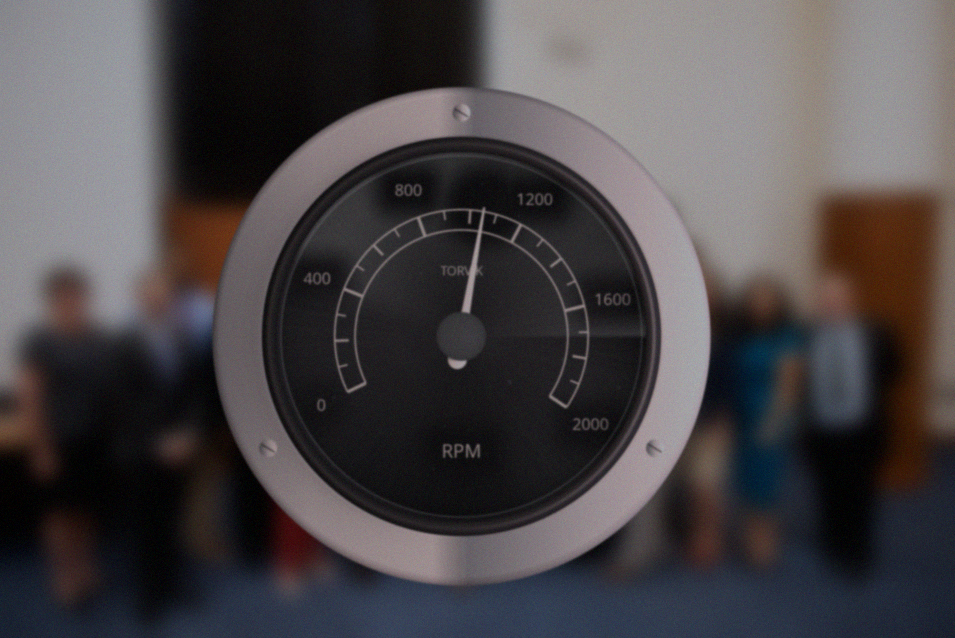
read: 1050 rpm
